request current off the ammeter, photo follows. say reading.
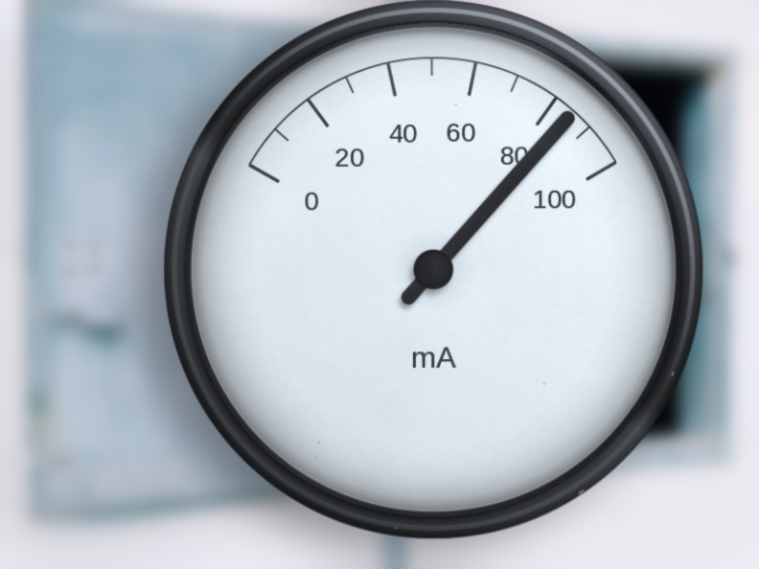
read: 85 mA
